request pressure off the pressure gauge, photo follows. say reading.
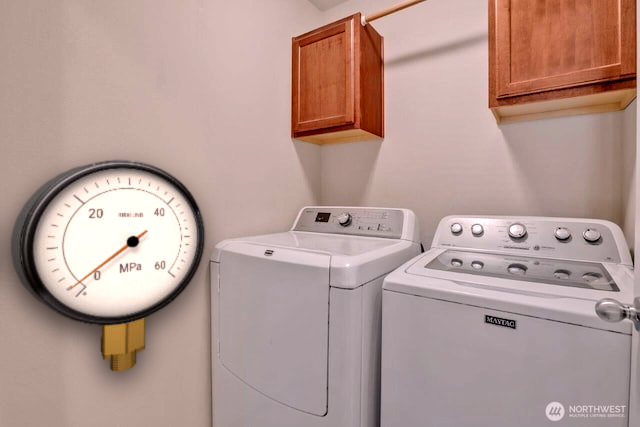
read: 2 MPa
